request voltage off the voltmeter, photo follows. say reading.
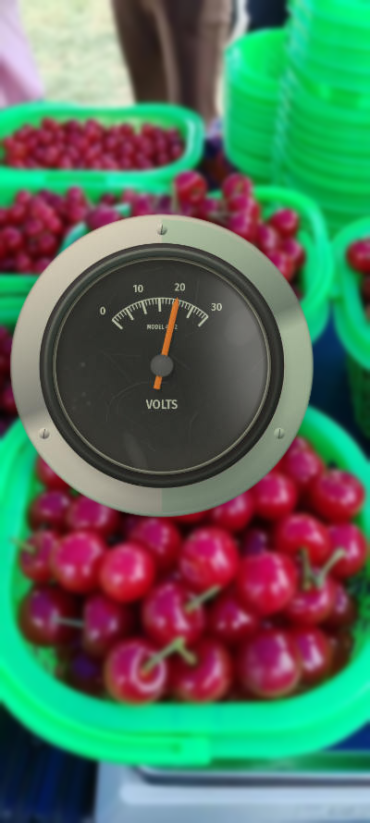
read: 20 V
